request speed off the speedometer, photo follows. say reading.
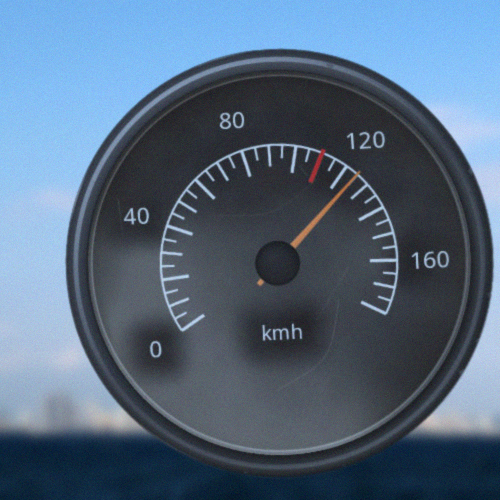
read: 125 km/h
